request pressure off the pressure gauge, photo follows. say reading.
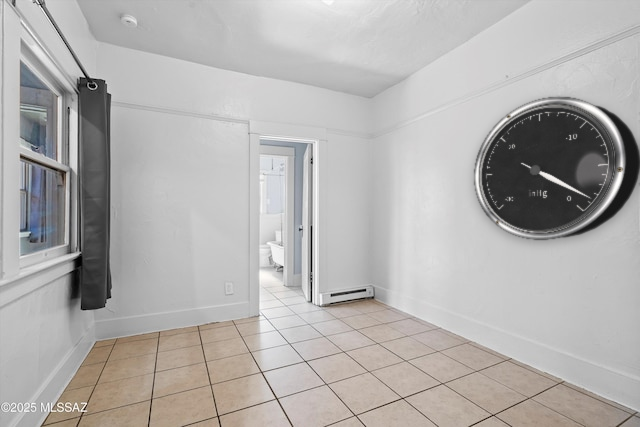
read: -1.5 inHg
